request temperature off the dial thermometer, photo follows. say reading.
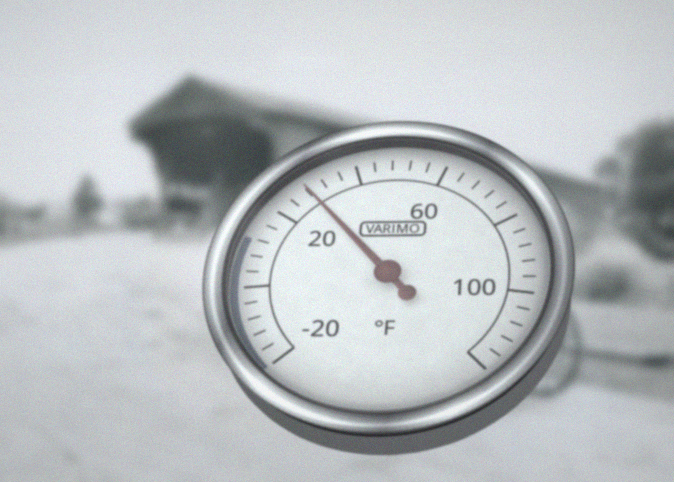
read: 28 °F
